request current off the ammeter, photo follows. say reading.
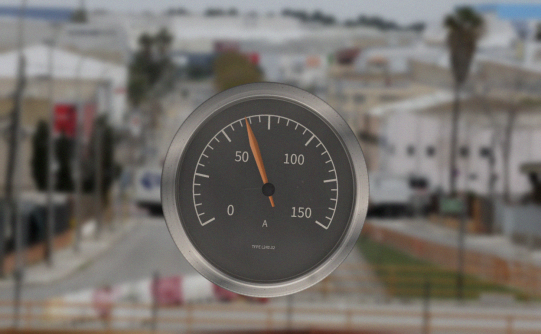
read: 62.5 A
